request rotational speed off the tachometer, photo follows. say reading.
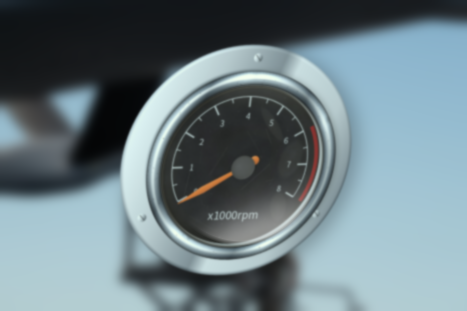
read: 0 rpm
